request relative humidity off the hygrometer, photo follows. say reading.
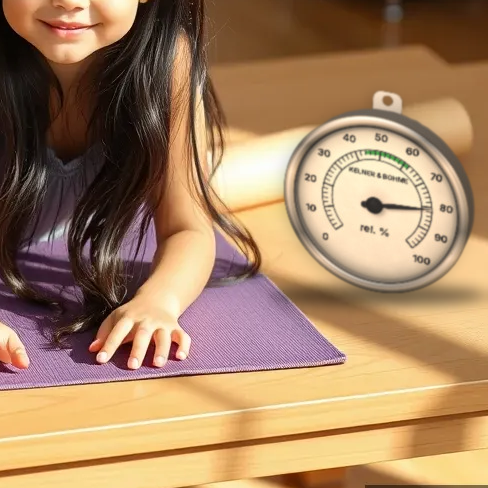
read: 80 %
